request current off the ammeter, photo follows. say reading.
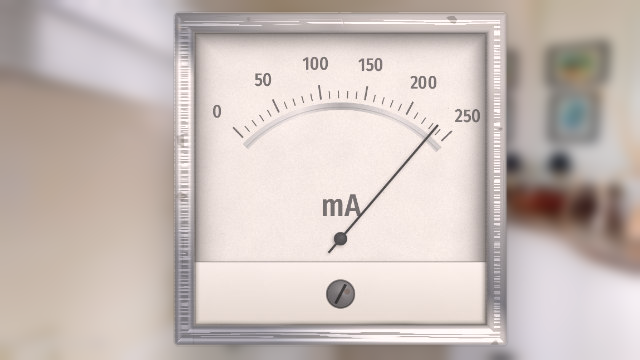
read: 235 mA
